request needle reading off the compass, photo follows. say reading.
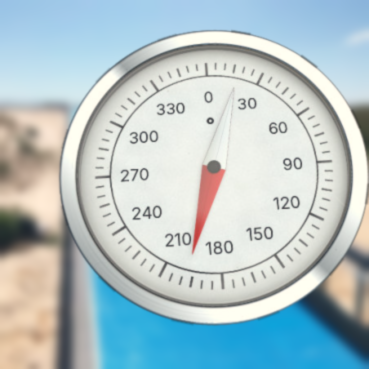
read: 197.5 °
